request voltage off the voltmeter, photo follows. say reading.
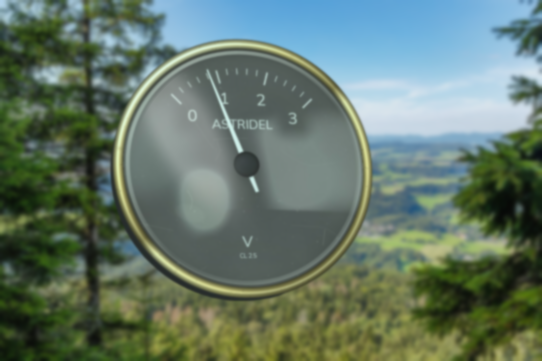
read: 0.8 V
